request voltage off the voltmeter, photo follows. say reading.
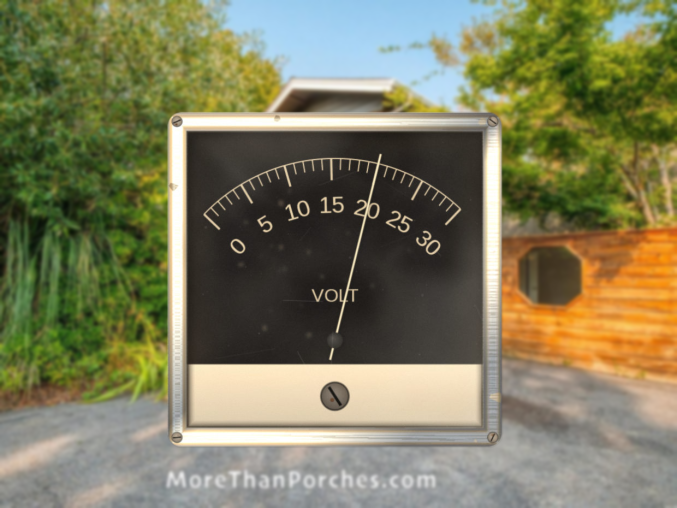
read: 20 V
